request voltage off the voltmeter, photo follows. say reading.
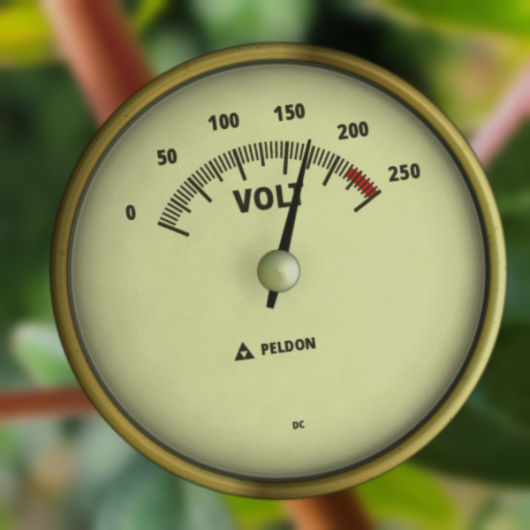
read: 170 V
